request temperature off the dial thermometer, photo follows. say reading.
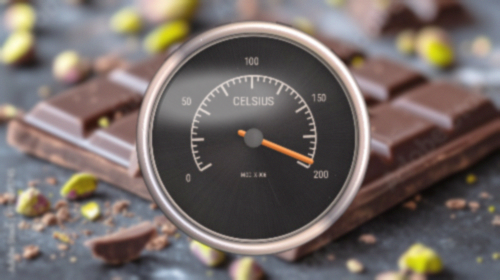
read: 195 °C
